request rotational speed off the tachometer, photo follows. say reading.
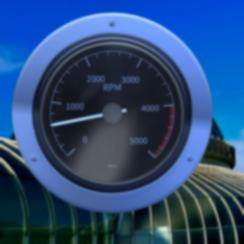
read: 600 rpm
